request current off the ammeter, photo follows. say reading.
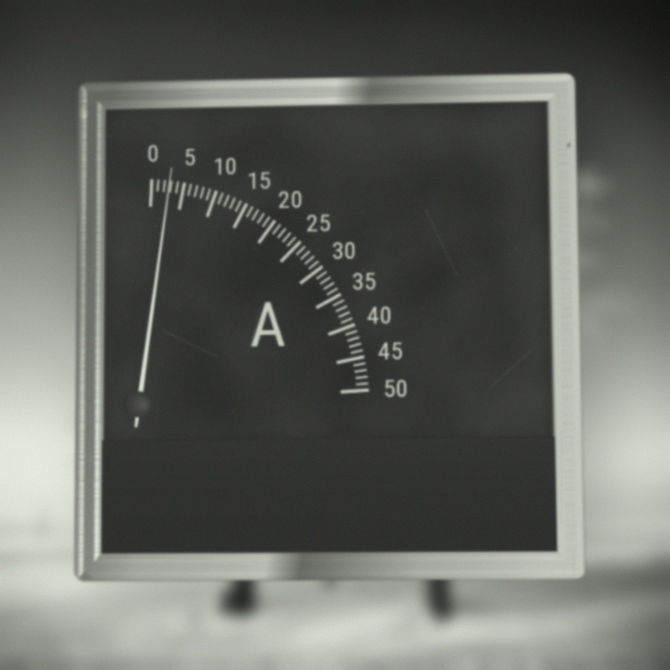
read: 3 A
